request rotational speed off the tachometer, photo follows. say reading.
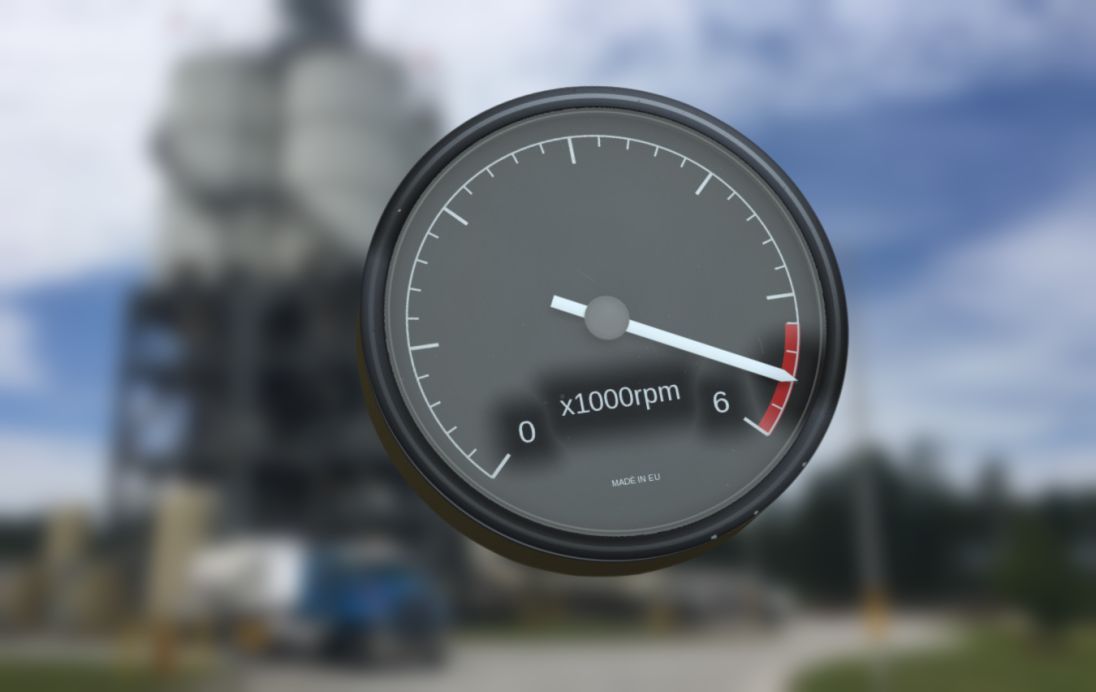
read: 5600 rpm
